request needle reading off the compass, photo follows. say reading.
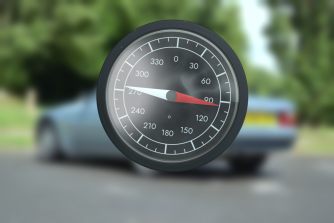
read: 95 °
